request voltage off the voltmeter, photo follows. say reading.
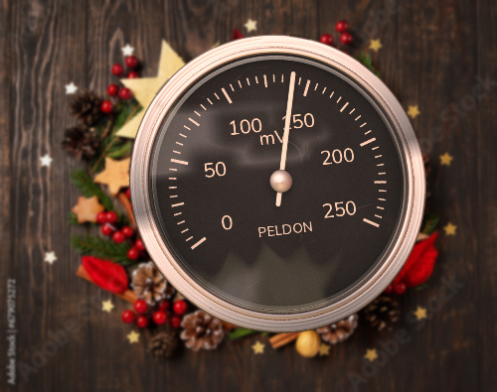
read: 140 mV
